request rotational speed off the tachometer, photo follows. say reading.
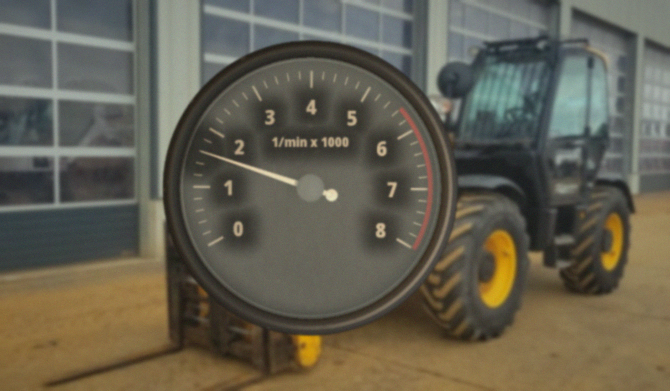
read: 1600 rpm
